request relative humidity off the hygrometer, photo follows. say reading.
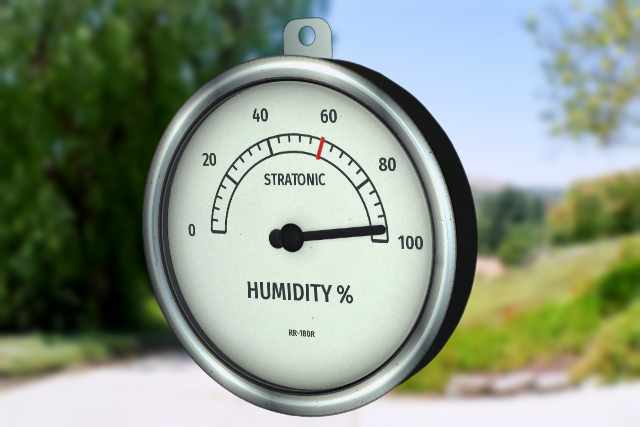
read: 96 %
